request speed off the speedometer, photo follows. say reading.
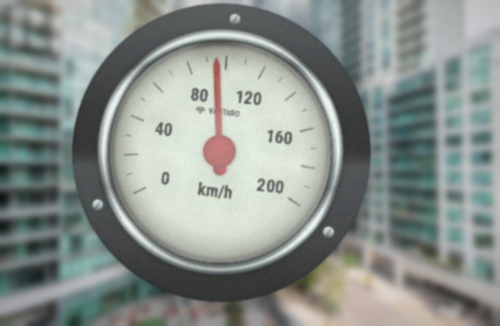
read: 95 km/h
